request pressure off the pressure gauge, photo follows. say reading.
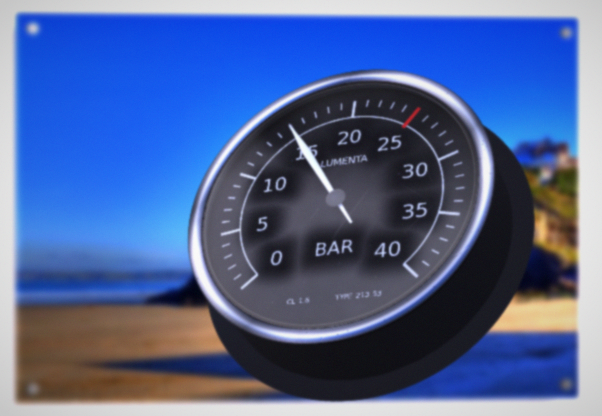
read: 15 bar
